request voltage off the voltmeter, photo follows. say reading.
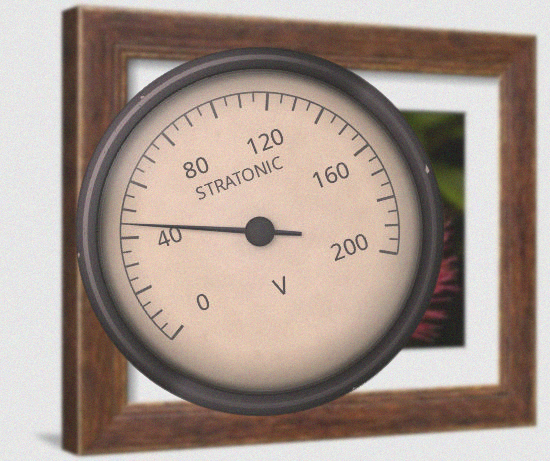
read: 45 V
